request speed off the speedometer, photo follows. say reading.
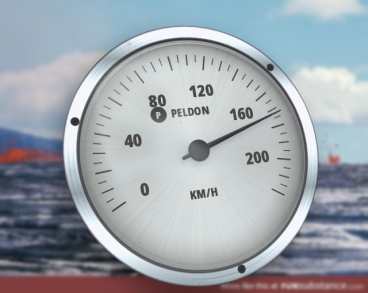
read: 172.5 km/h
